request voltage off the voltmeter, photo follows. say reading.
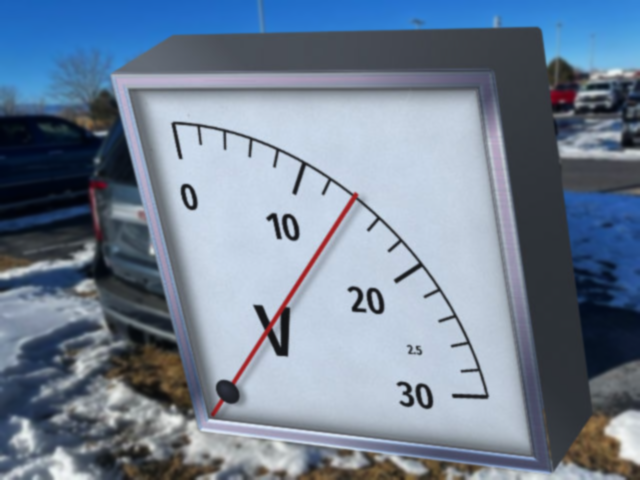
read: 14 V
